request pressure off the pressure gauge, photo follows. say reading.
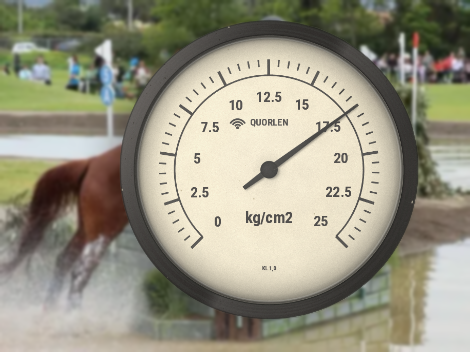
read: 17.5 kg/cm²
